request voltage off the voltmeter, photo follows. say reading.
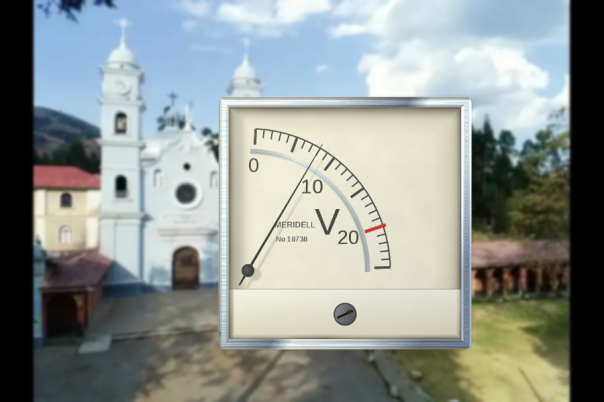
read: 8 V
